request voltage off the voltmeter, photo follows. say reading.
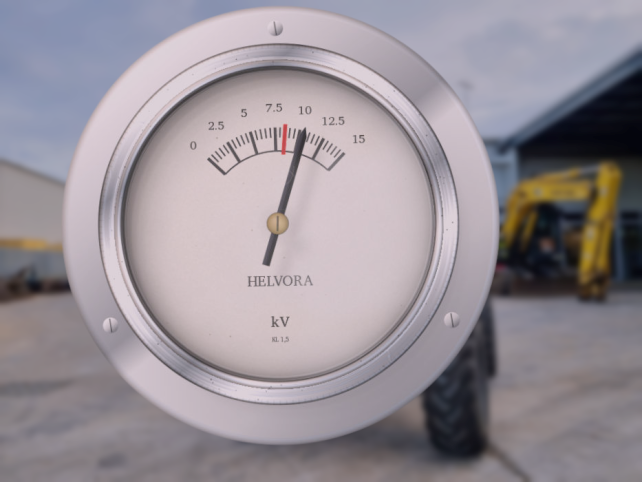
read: 10.5 kV
